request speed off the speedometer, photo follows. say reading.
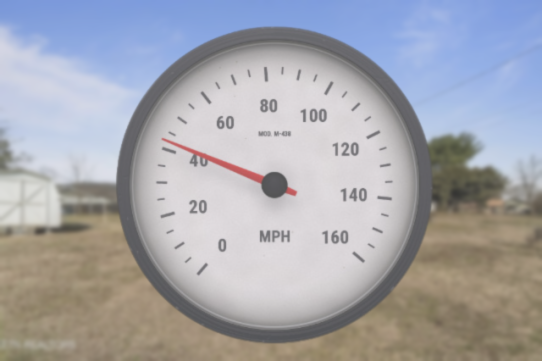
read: 42.5 mph
